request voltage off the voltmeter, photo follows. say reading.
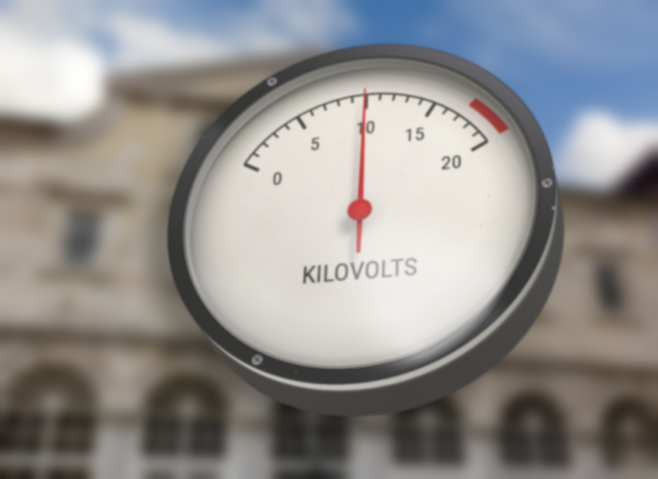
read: 10 kV
